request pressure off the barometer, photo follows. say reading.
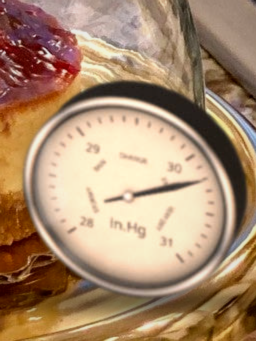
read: 30.2 inHg
